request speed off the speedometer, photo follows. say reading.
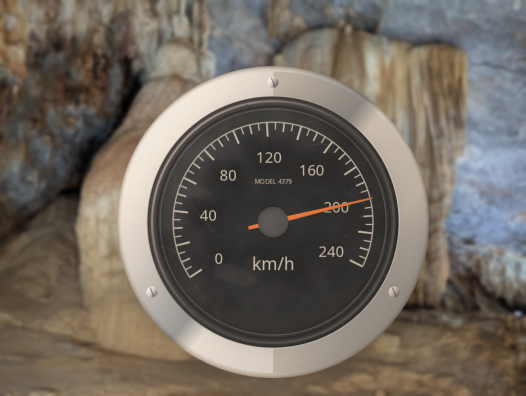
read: 200 km/h
